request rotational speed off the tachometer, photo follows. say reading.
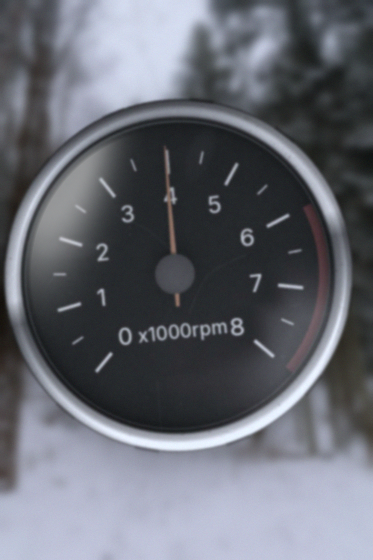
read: 4000 rpm
